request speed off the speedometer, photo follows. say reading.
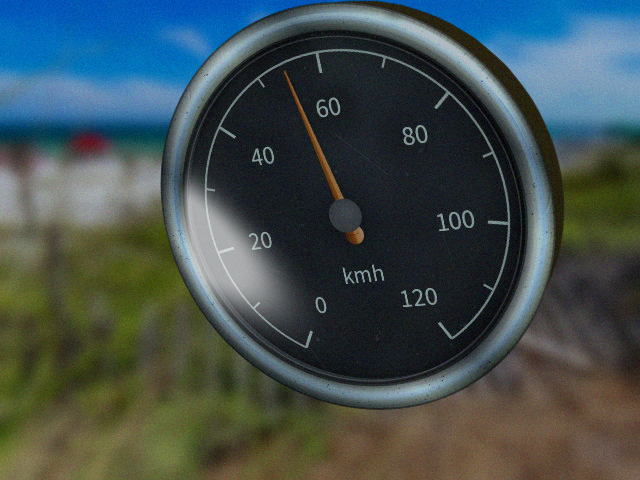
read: 55 km/h
